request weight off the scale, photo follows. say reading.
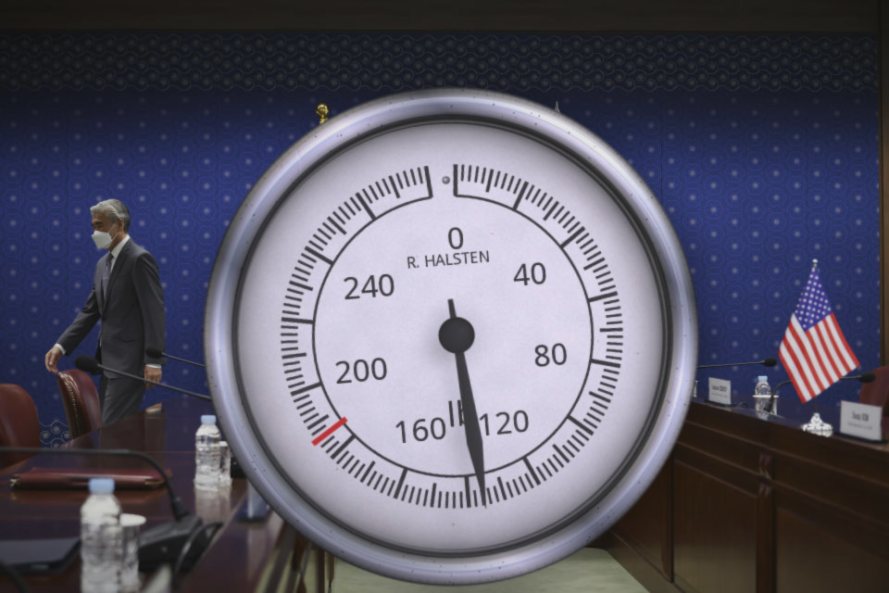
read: 136 lb
